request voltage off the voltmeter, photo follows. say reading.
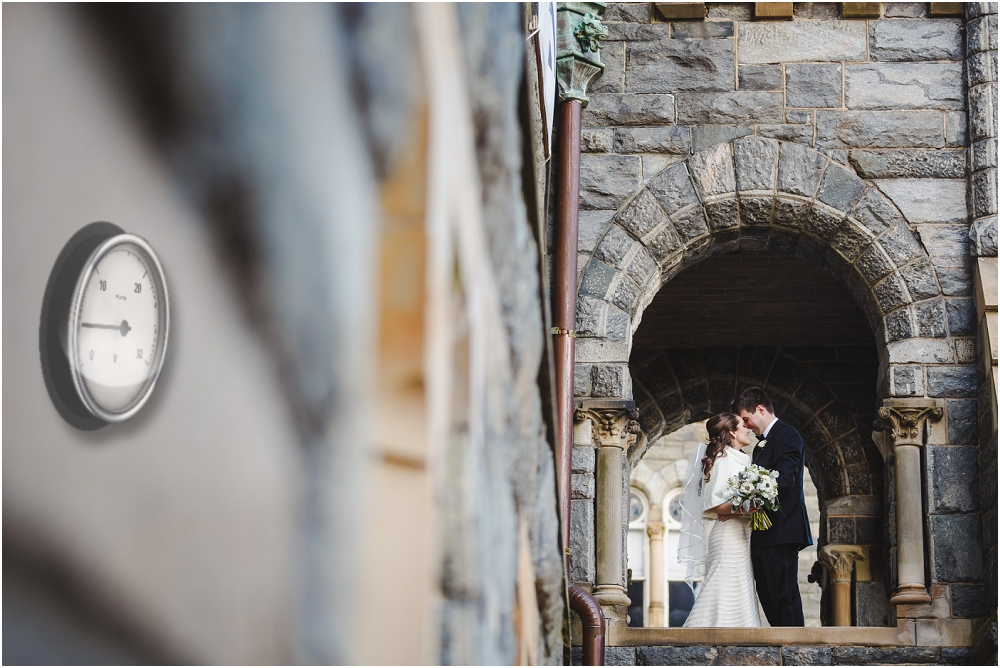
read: 4 V
